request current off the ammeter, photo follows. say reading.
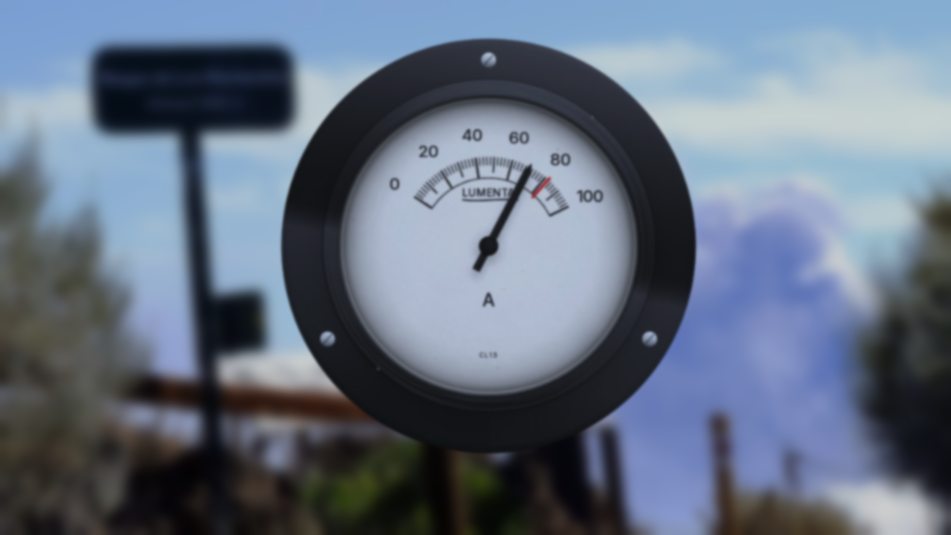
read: 70 A
